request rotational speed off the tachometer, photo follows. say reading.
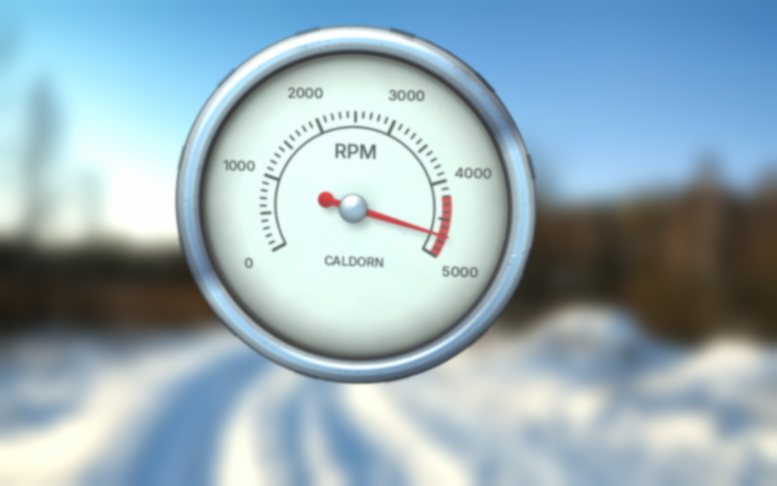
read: 4700 rpm
